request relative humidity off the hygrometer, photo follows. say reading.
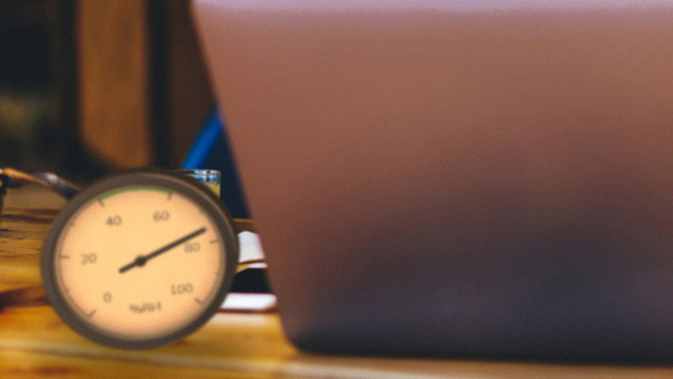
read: 75 %
